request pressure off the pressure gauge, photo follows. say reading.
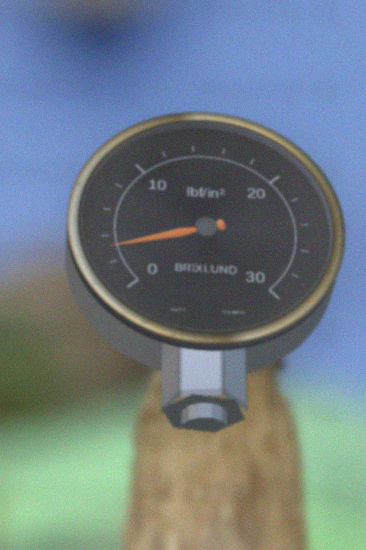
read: 3 psi
